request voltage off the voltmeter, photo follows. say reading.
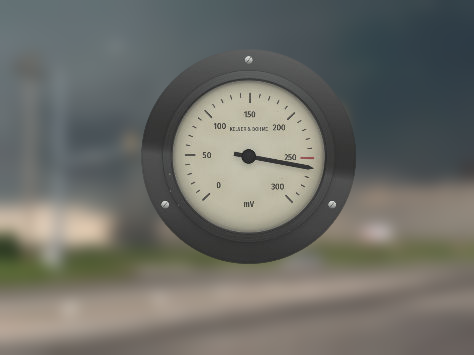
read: 260 mV
